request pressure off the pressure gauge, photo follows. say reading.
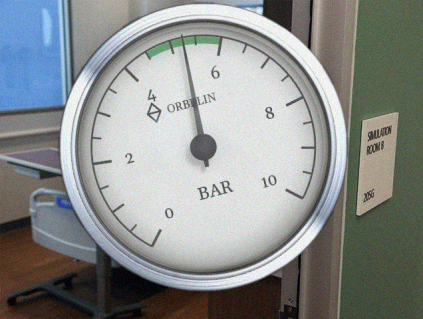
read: 5.25 bar
